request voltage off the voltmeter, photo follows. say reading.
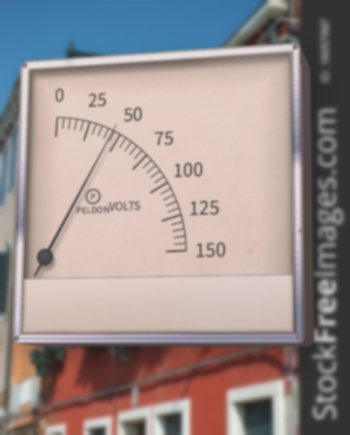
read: 45 V
